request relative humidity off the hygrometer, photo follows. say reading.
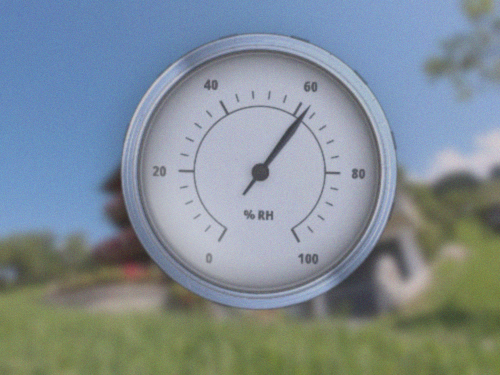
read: 62 %
